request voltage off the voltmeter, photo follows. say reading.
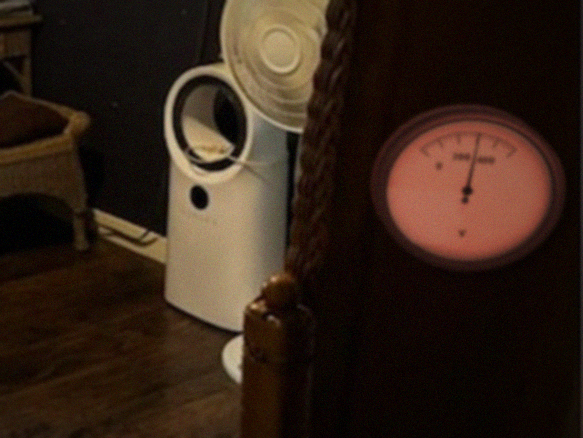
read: 300 V
